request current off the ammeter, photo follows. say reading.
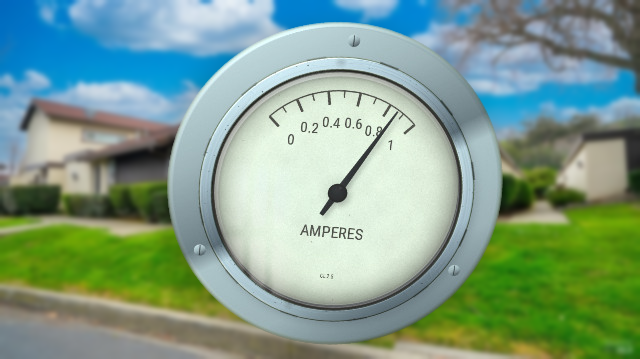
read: 0.85 A
